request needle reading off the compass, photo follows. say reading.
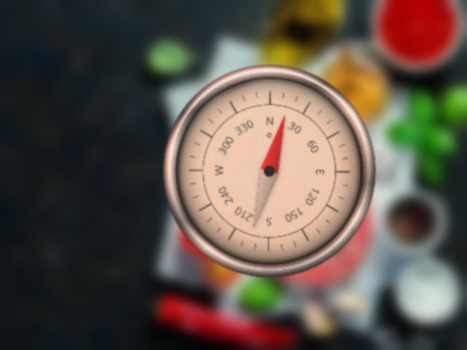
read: 15 °
